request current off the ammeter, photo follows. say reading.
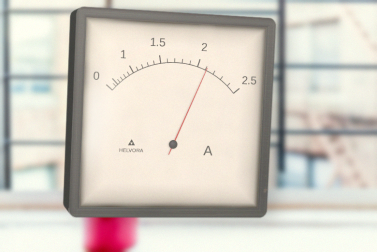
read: 2.1 A
